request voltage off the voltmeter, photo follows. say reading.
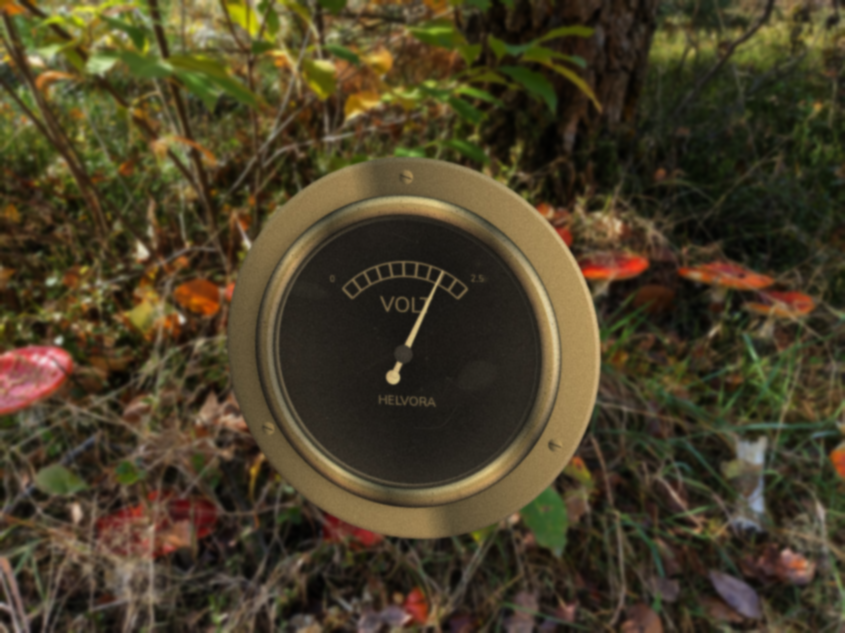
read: 2 V
